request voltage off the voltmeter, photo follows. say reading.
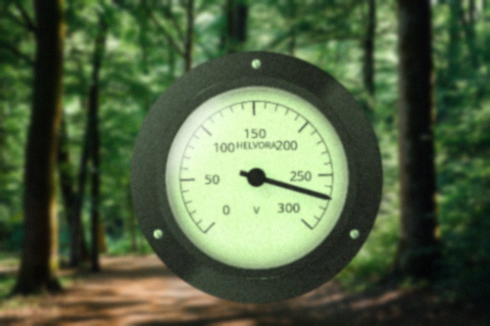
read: 270 V
